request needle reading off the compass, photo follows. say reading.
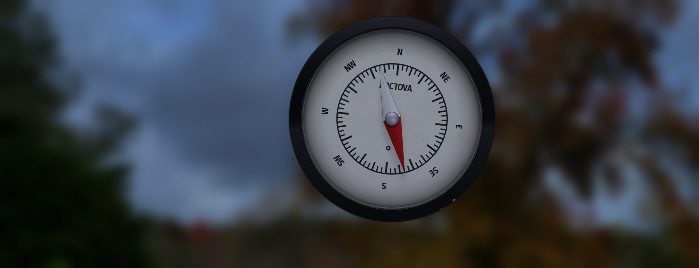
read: 160 °
